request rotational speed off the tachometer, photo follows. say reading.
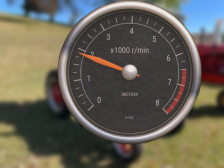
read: 1875 rpm
